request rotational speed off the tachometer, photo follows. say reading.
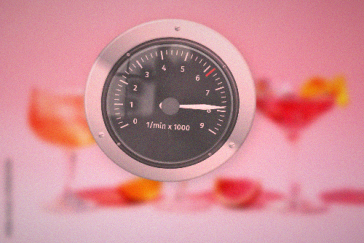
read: 7800 rpm
